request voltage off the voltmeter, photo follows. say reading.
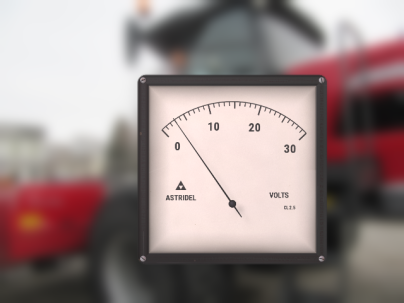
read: 3 V
